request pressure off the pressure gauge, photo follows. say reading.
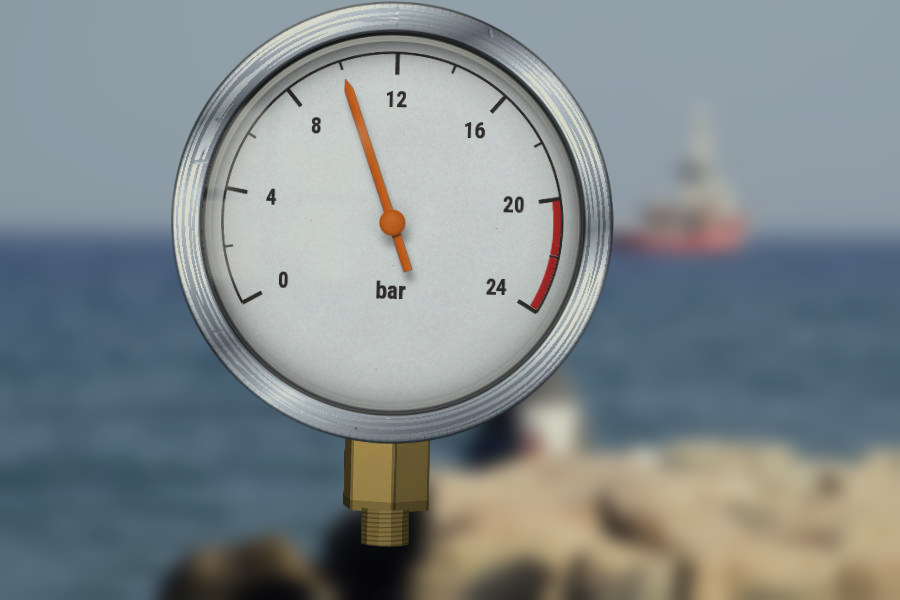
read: 10 bar
